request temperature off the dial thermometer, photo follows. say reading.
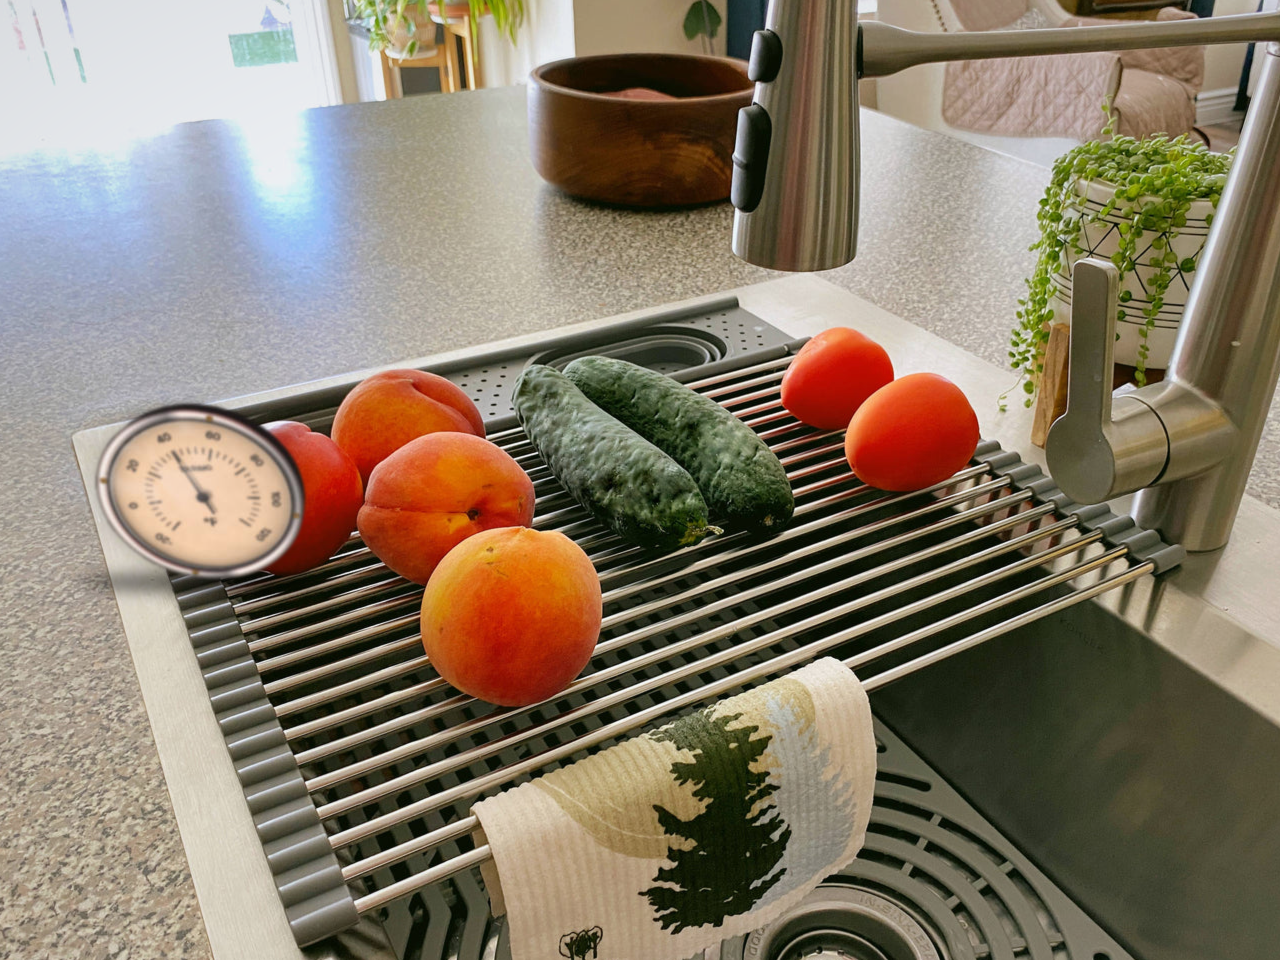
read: 40 °F
